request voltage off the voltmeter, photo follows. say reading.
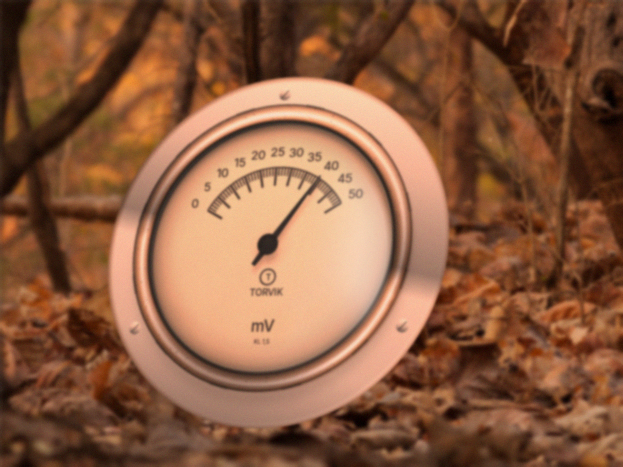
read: 40 mV
